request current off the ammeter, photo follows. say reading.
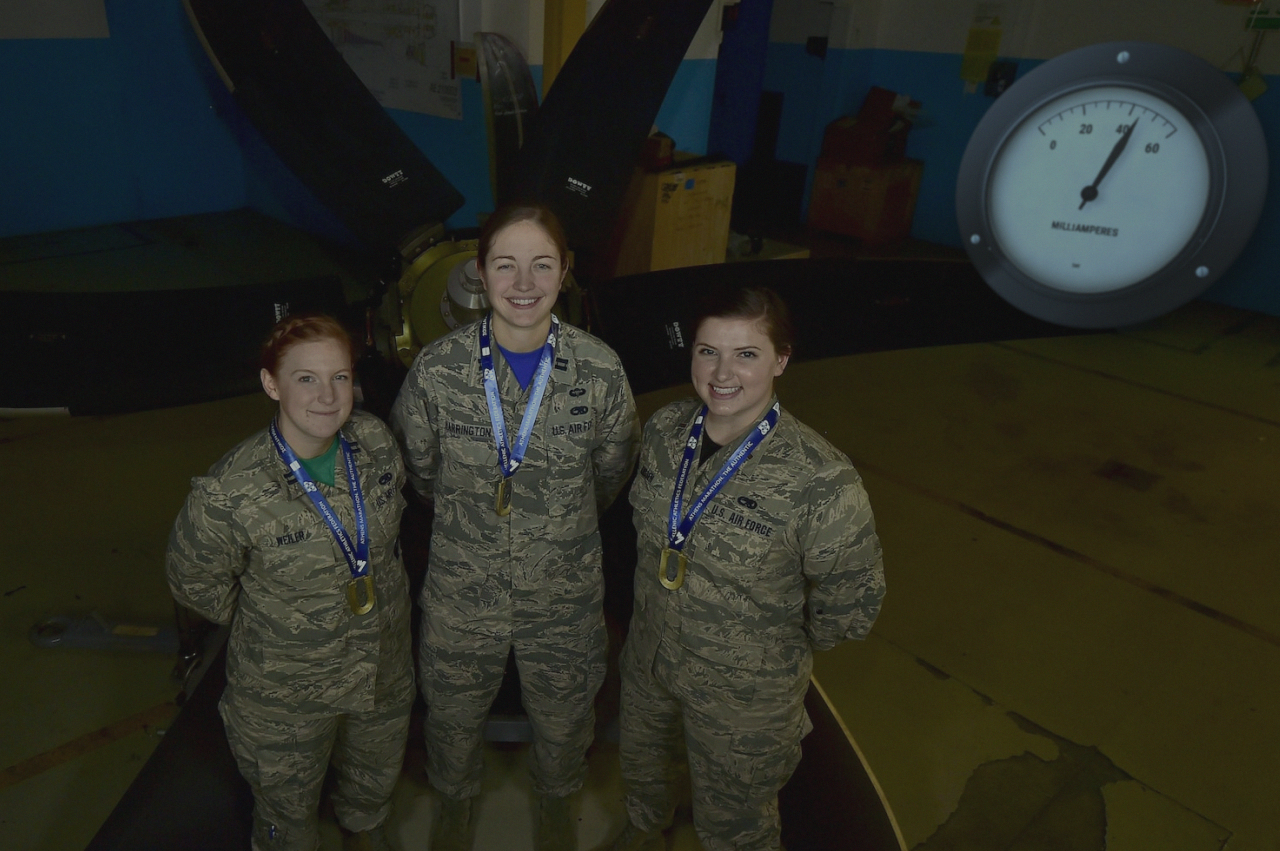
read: 45 mA
